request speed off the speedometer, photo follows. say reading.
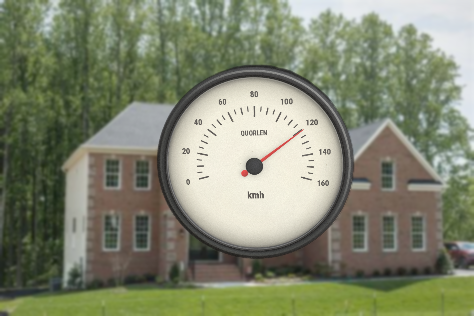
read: 120 km/h
